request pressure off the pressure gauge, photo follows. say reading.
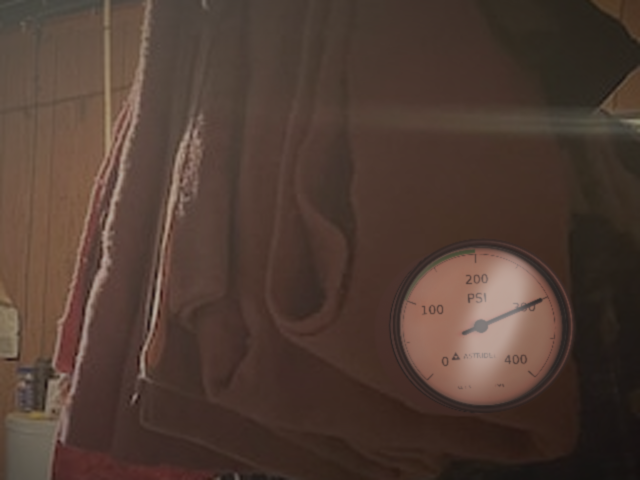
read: 300 psi
